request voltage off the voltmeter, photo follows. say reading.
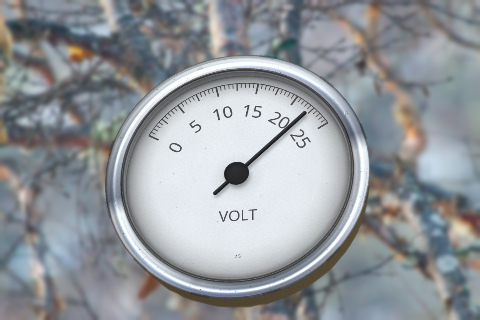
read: 22.5 V
